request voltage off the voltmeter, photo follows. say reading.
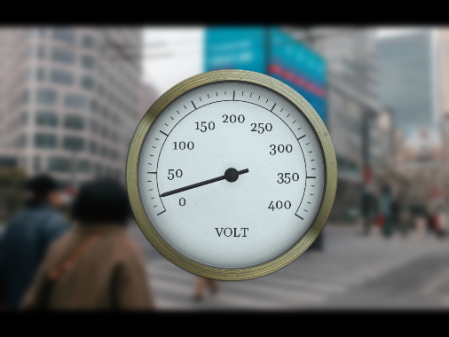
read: 20 V
